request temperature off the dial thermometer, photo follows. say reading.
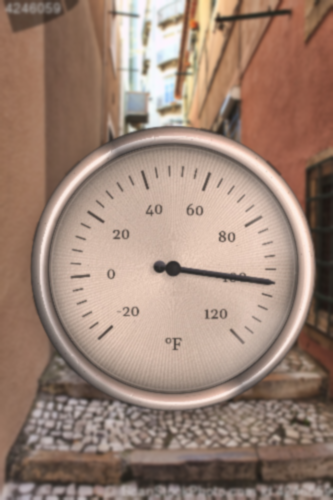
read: 100 °F
